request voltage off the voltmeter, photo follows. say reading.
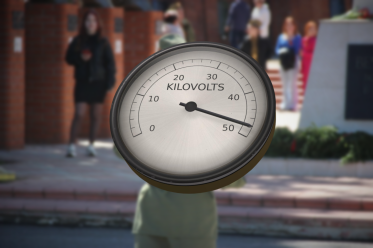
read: 48 kV
